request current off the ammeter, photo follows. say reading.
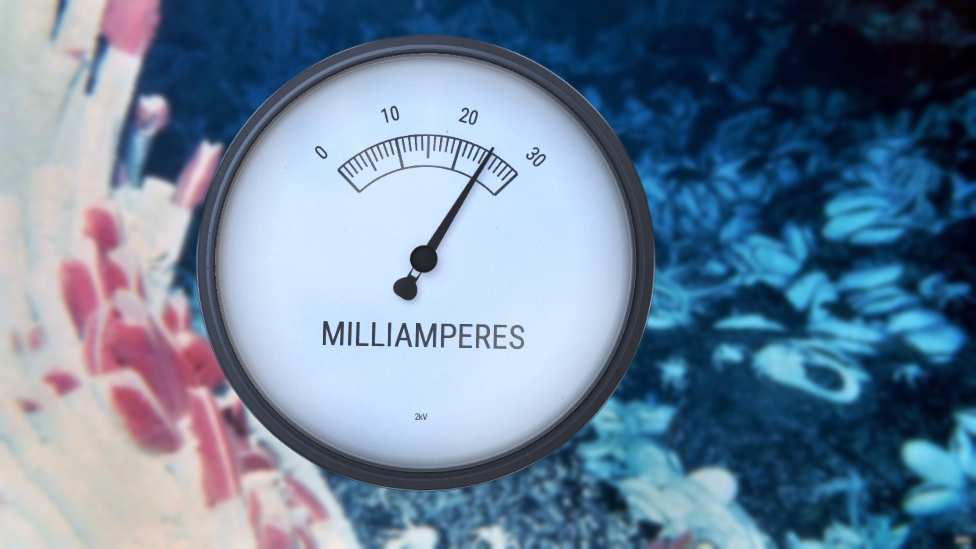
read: 25 mA
